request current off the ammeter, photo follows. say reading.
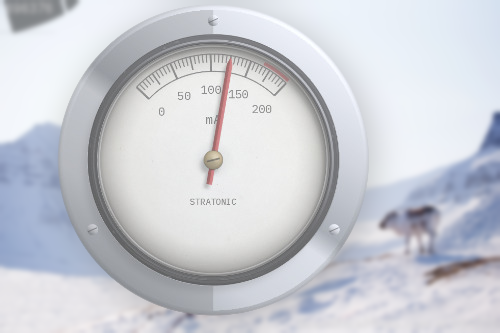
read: 125 mA
